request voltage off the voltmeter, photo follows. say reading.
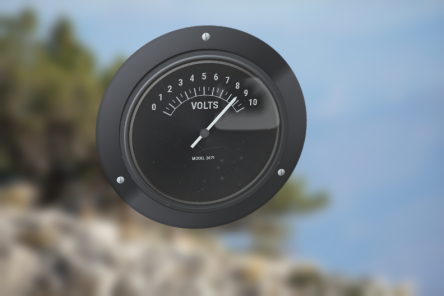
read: 8.5 V
